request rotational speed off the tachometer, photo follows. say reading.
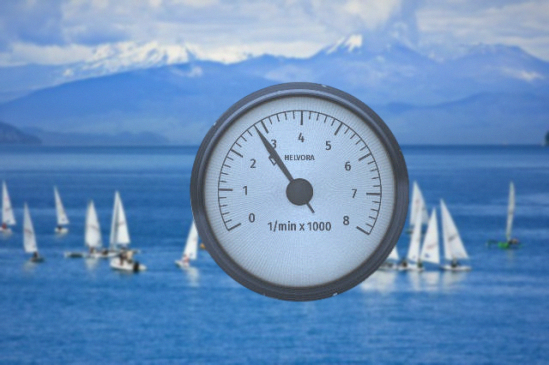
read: 2800 rpm
